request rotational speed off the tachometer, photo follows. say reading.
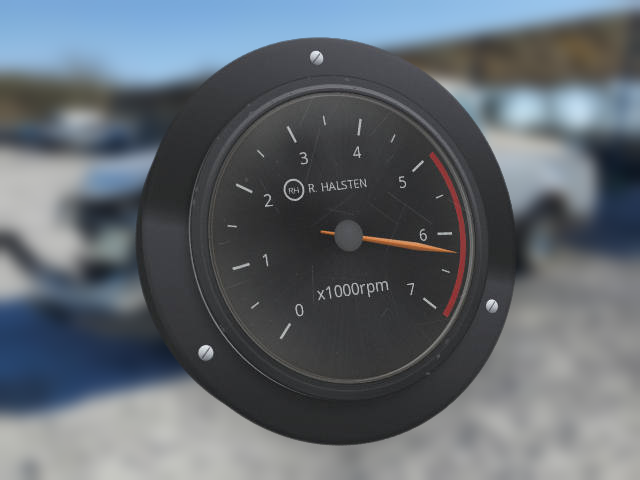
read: 6250 rpm
